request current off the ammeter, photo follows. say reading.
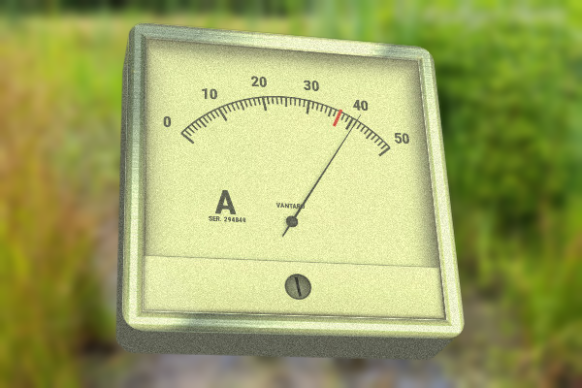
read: 41 A
